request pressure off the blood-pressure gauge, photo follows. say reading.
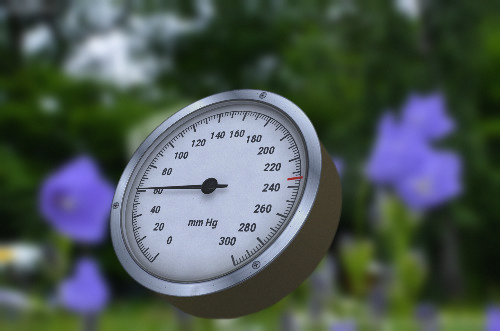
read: 60 mmHg
